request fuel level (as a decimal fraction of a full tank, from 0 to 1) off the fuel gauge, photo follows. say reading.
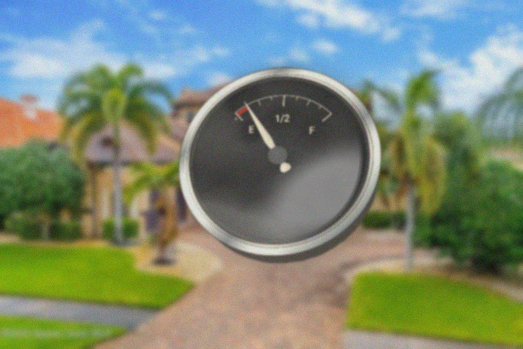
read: 0.125
